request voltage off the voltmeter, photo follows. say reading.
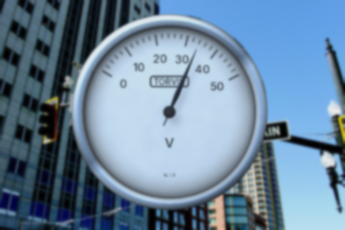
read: 34 V
